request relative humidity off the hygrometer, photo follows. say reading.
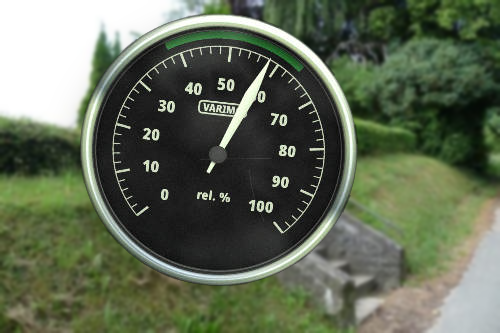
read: 58 %
